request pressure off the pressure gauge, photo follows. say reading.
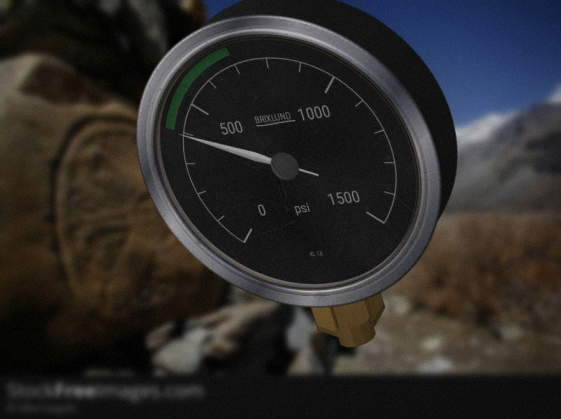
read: 400 psi
